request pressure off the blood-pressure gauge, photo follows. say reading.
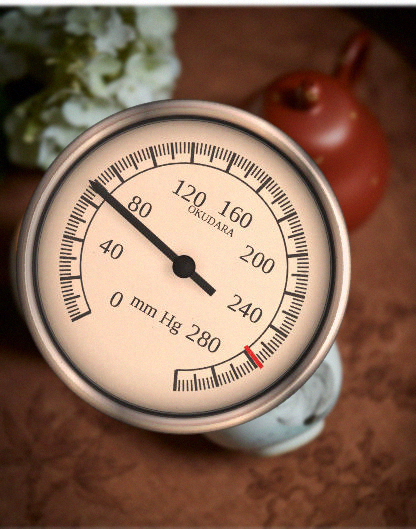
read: 68 mmHg
